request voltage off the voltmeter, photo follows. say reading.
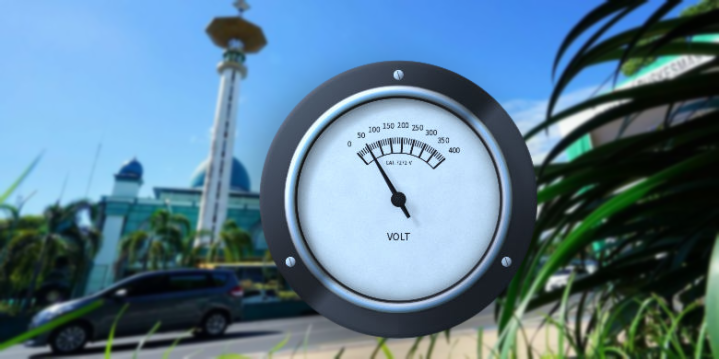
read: 50 V
